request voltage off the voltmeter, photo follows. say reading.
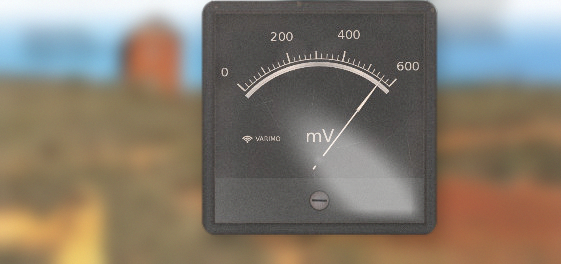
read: 560 mV
